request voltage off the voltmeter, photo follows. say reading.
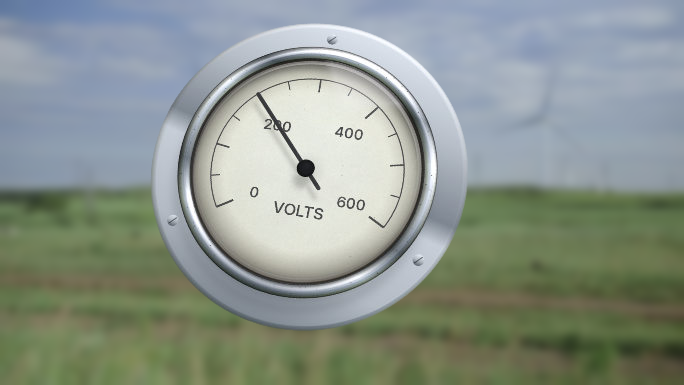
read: 200 V
